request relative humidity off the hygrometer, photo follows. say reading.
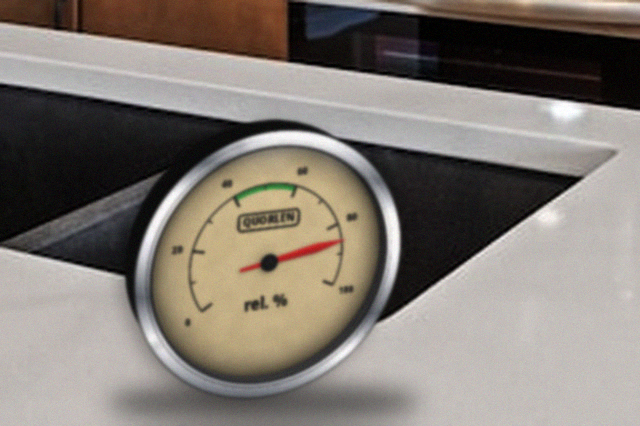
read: 85 %
